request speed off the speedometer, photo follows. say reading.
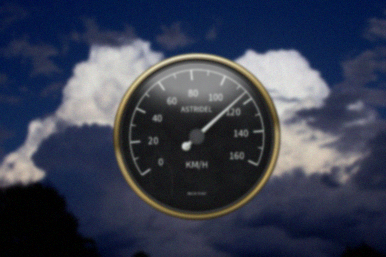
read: 115 km/h
